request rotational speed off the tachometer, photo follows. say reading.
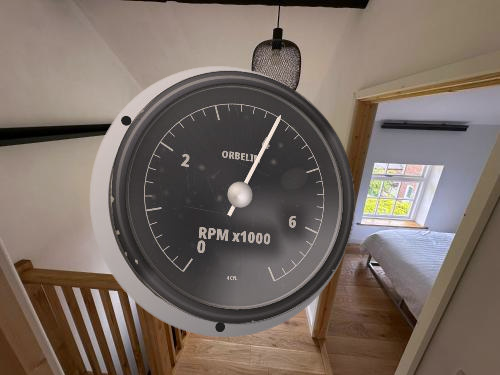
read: 4000 rpm
